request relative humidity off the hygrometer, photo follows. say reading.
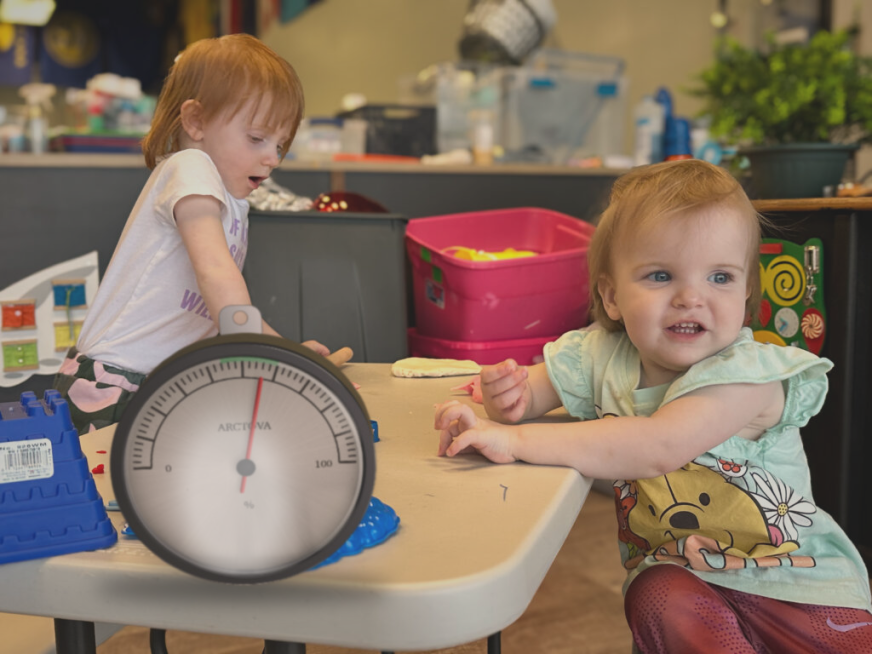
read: 56 %
